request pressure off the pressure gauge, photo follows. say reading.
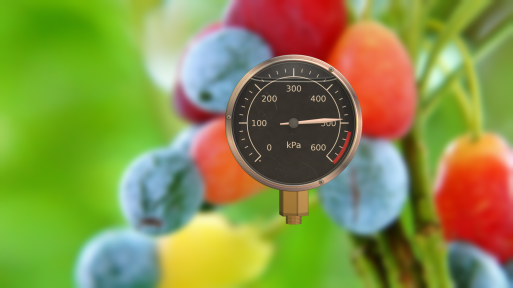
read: 490 kPa
